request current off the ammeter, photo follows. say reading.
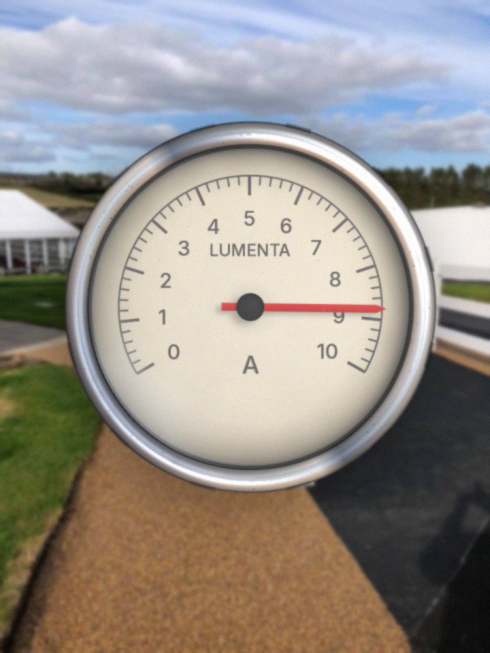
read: 8.8 A
